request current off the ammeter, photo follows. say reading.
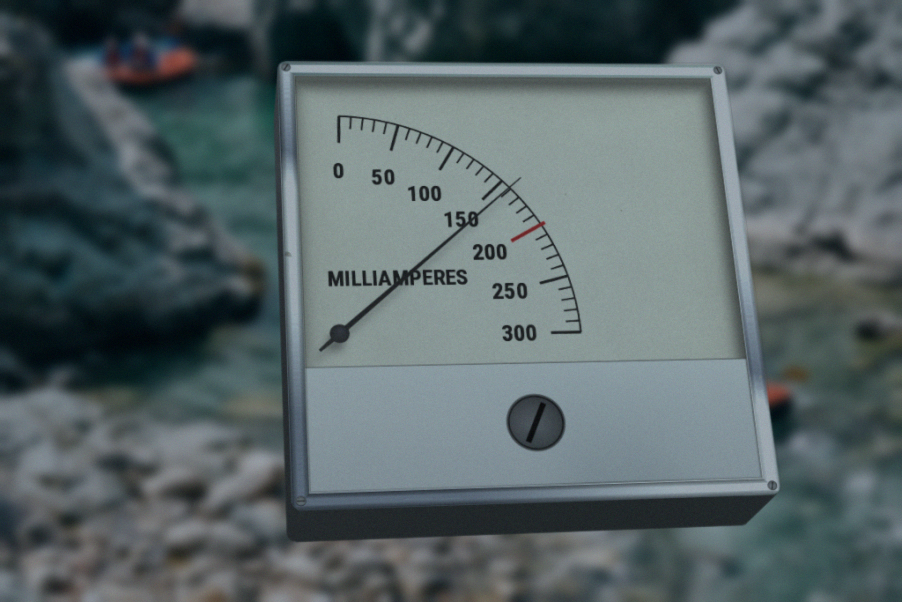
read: 160 mA
